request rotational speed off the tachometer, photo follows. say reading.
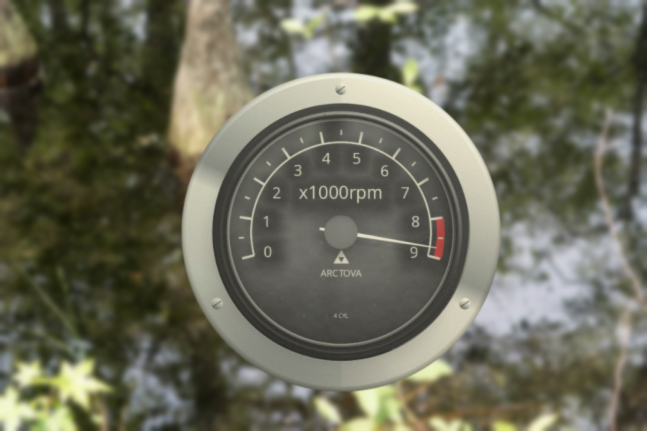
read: 8750 rpm
